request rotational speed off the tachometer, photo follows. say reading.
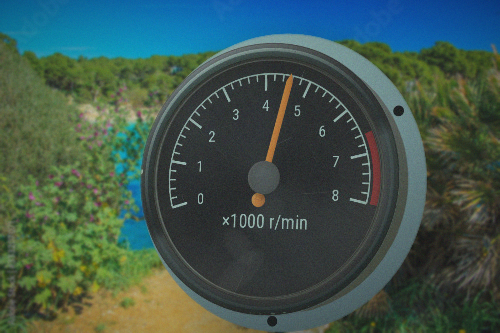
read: 4600 rpm
